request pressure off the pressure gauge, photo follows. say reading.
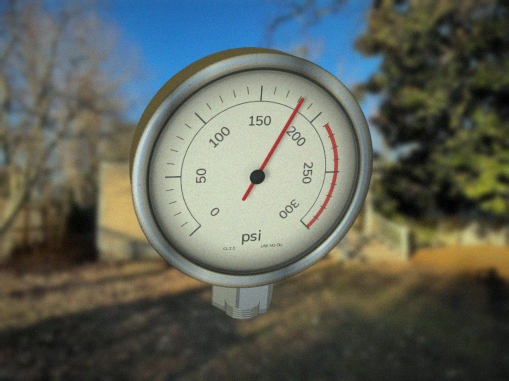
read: 180 psi
